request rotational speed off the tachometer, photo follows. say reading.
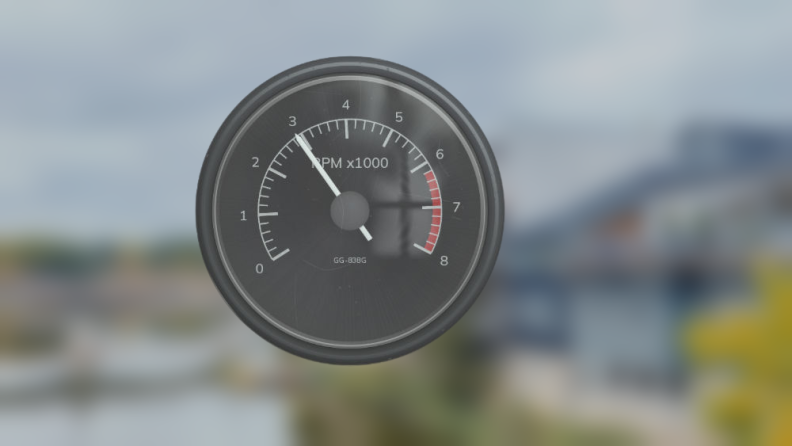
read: 2900 rpm
